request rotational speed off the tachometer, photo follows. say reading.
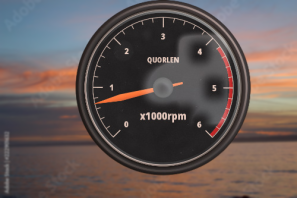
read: 700 rpm
